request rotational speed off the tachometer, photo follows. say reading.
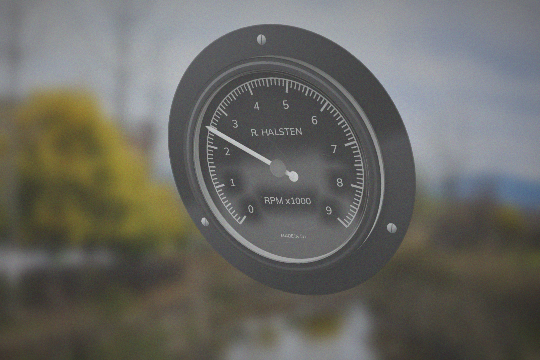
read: 2500 rpm
